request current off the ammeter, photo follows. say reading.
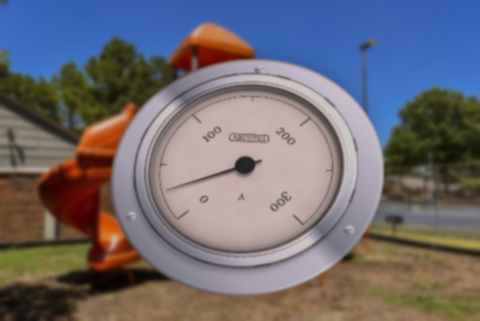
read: 25 A
